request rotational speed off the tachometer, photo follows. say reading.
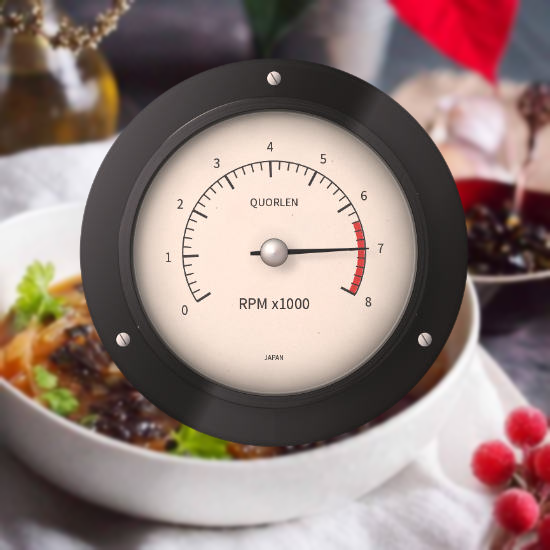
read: 7000 rpm
